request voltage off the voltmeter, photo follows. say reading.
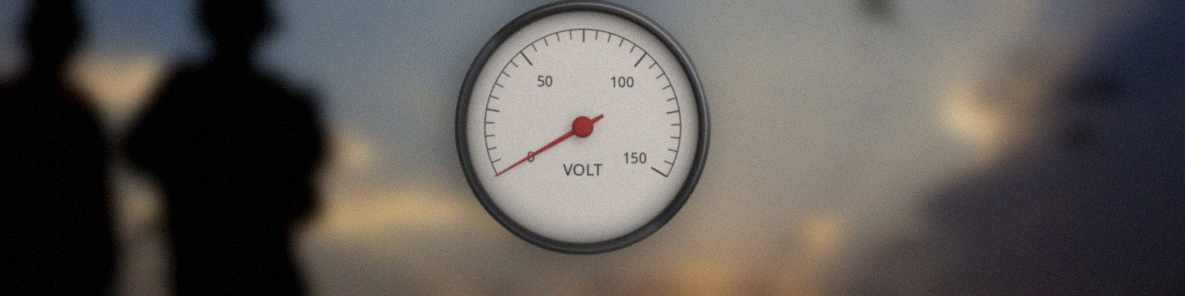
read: 0 V
